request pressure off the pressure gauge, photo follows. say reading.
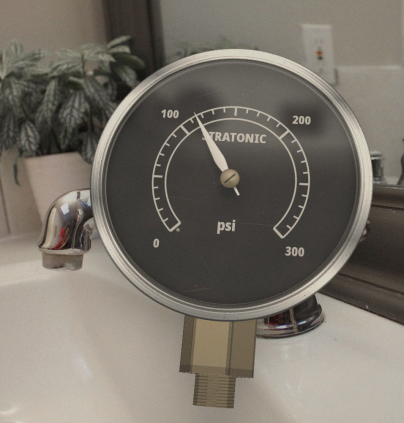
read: 115 psi
